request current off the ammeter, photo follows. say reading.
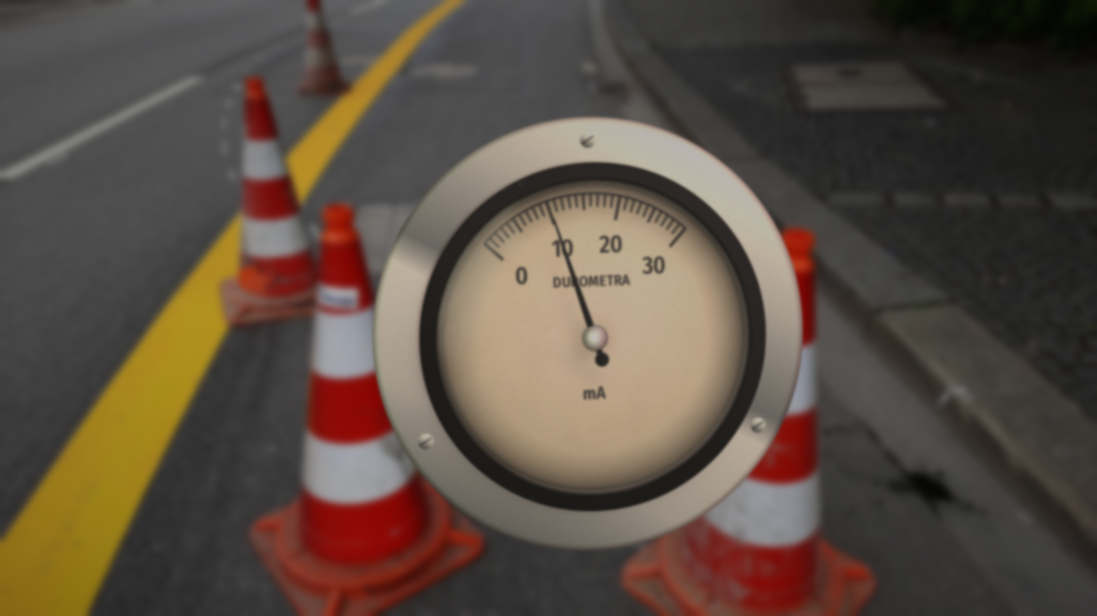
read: 10 mA
